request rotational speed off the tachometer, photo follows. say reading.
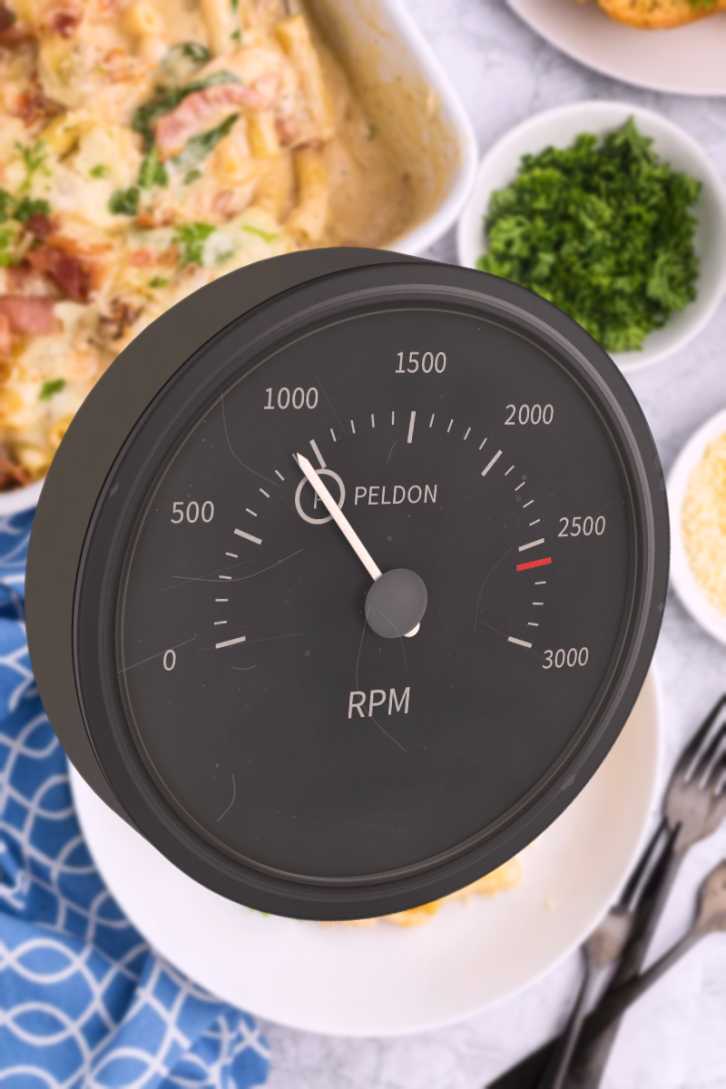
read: 900 rpm
